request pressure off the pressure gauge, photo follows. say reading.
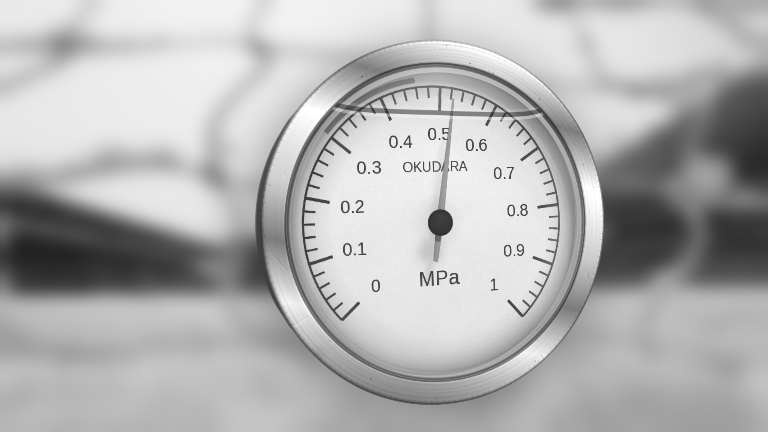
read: 0.52 MPa
